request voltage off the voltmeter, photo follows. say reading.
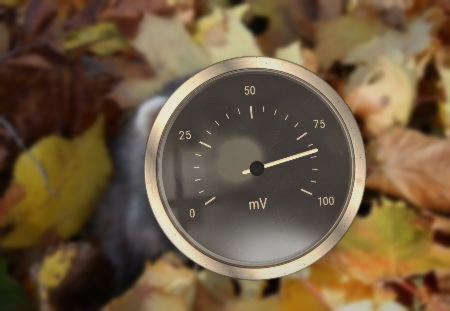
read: 82.5 mV
